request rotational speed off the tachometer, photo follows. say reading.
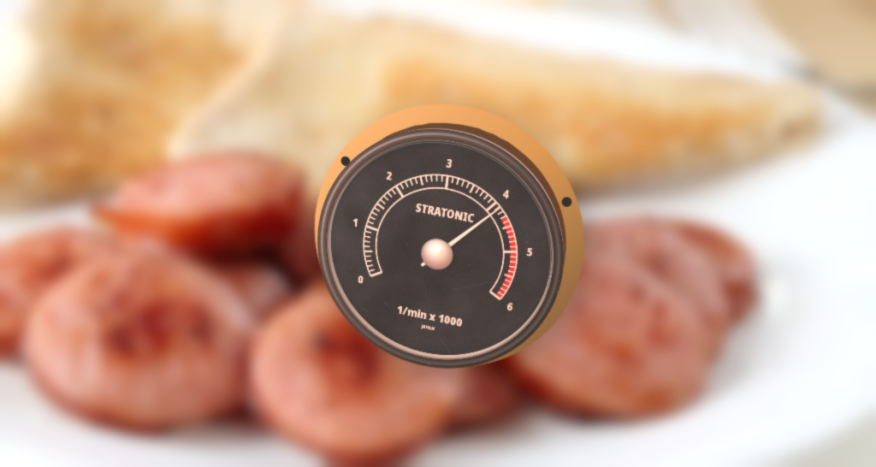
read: 4100 rpm
